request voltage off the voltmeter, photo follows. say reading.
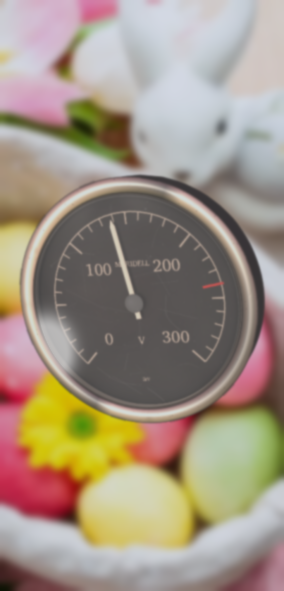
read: 140 V
